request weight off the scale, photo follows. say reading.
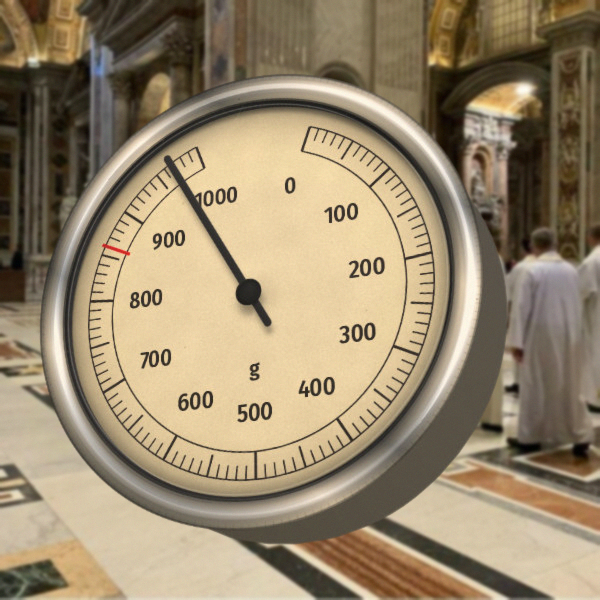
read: 970 g
